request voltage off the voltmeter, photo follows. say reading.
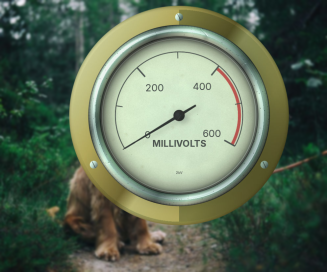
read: 0 mV
